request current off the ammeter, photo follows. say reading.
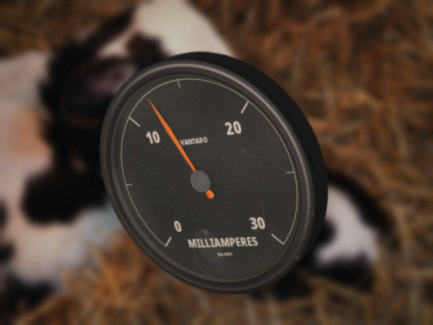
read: 12.5 mA
